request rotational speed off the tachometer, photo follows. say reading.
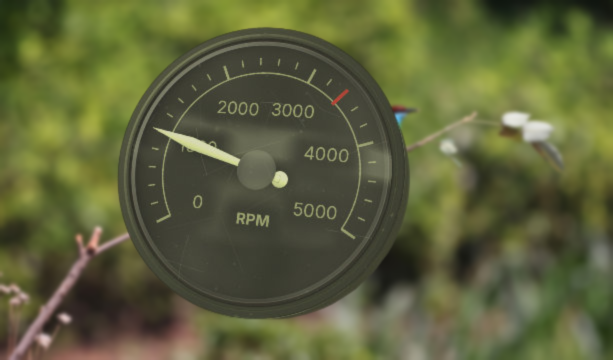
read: 1000 rpm
